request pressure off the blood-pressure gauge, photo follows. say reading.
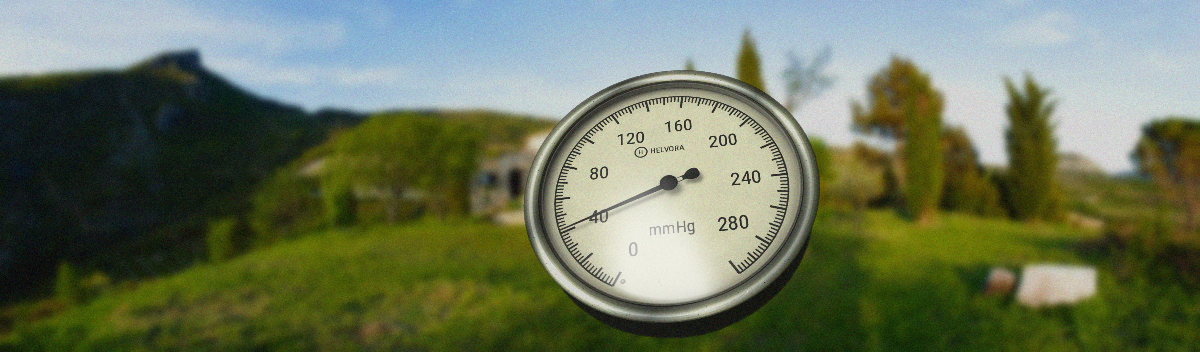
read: 40 mmHg
